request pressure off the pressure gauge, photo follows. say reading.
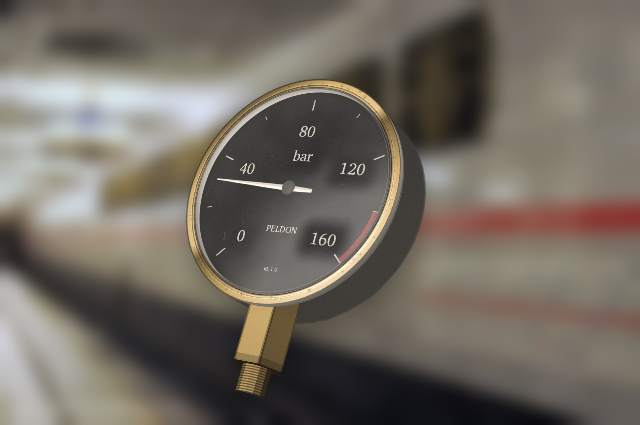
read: 30 bar
